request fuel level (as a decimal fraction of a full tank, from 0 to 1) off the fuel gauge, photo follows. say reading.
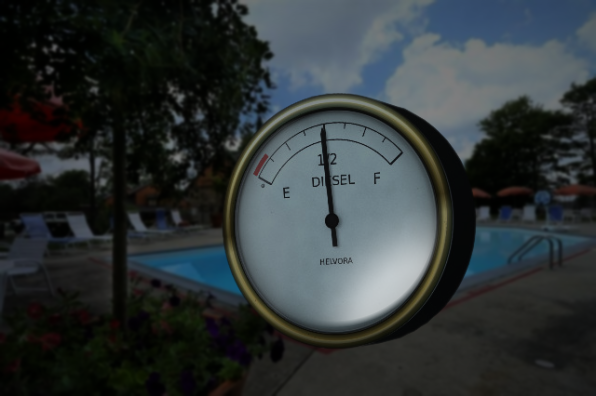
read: 0.5
